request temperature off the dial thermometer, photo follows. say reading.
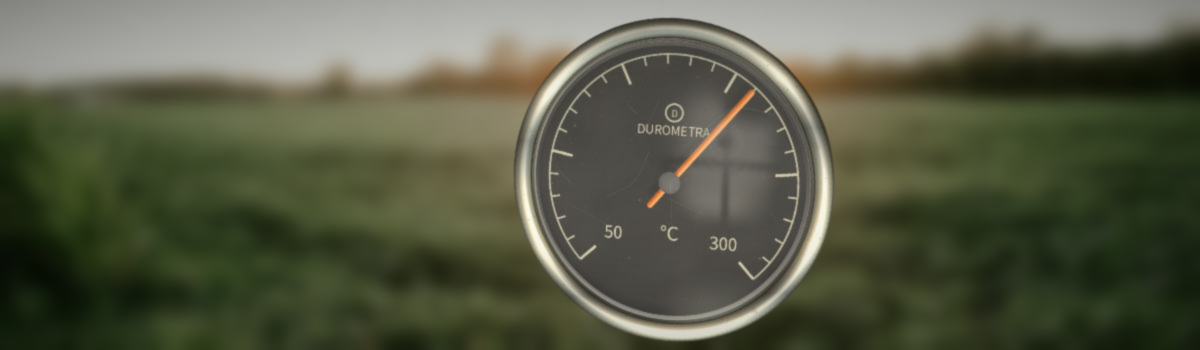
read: 210 °C
